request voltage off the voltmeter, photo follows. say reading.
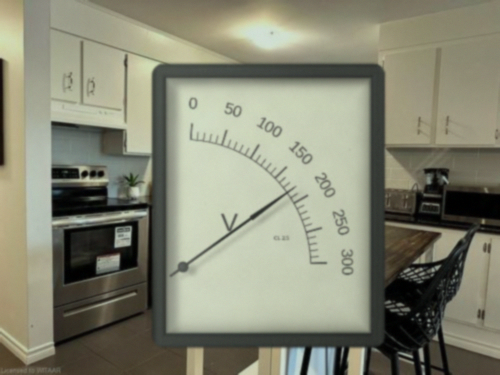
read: 180 V
